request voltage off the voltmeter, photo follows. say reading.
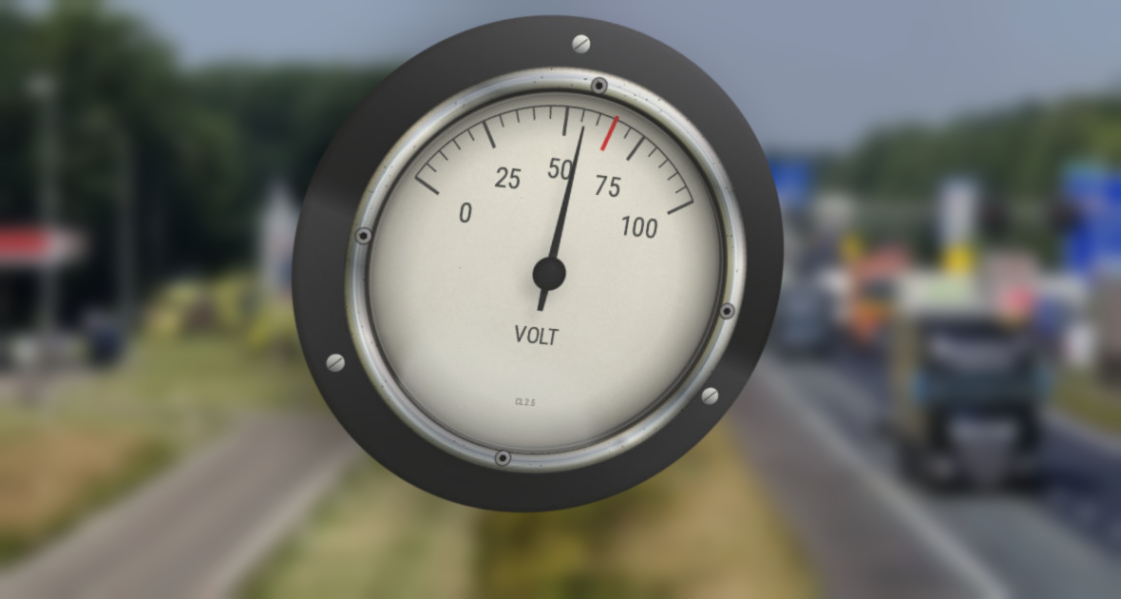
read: 55 V
